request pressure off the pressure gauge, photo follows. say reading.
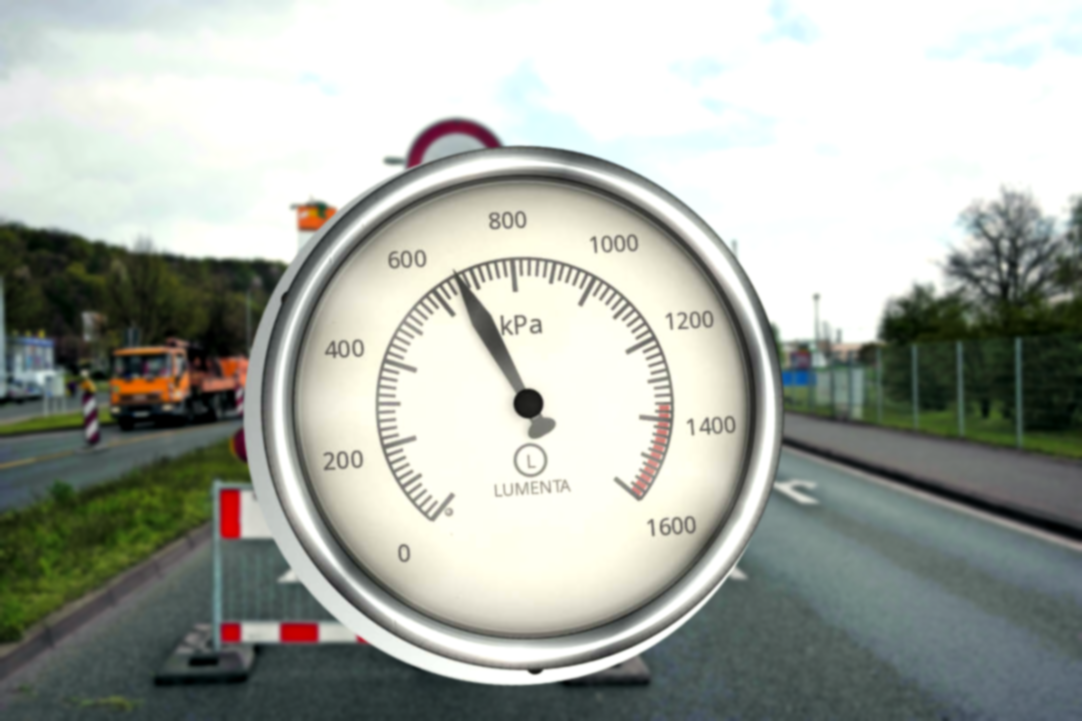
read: 660 kPa
